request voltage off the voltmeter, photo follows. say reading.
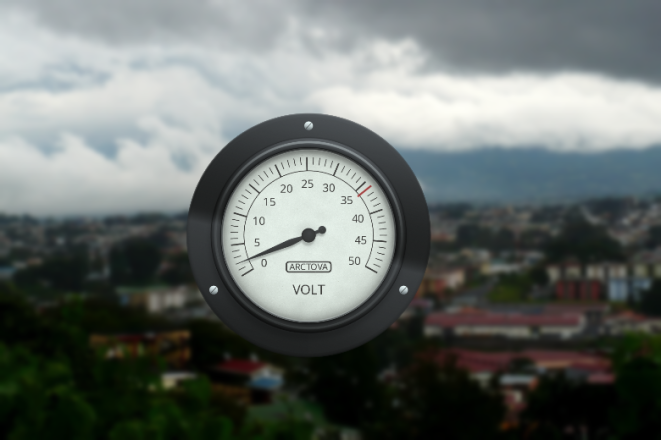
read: 2 V
